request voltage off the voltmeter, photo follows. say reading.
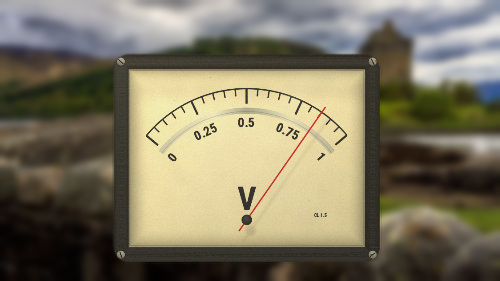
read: 0.85 V
